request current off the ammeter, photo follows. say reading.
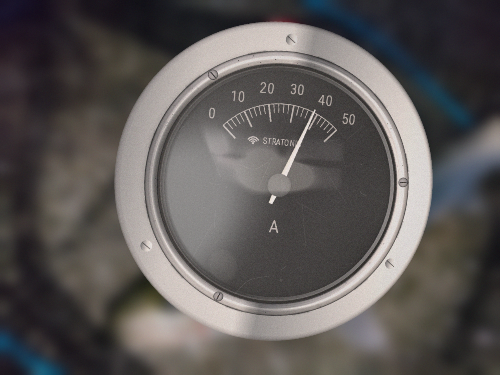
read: 38 A
